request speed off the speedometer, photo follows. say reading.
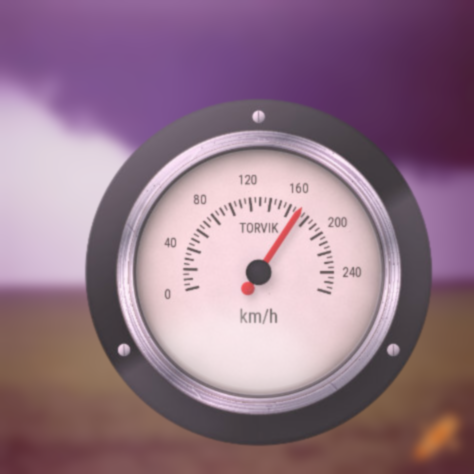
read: 170 km/h
